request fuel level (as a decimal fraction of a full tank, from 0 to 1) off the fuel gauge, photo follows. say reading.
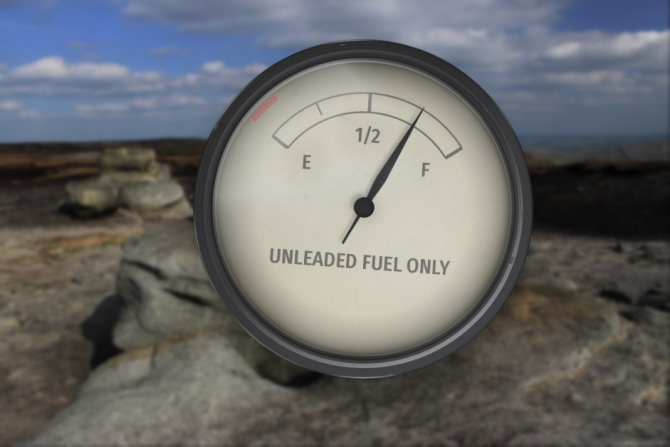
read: 0.75
